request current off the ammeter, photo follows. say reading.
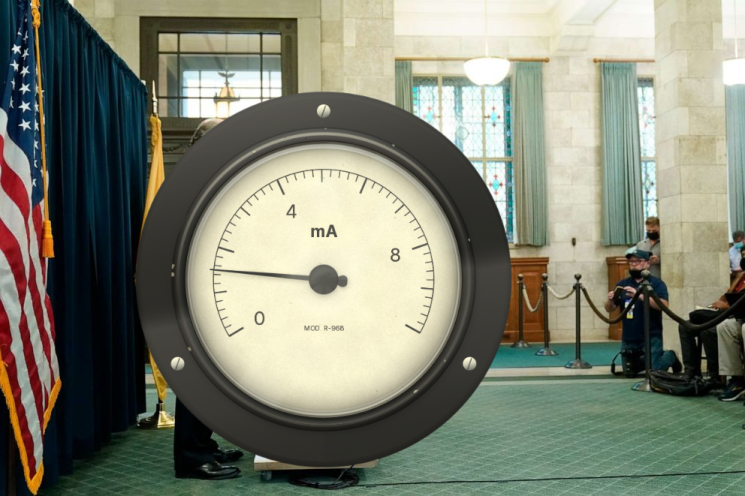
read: 1.5 mA
